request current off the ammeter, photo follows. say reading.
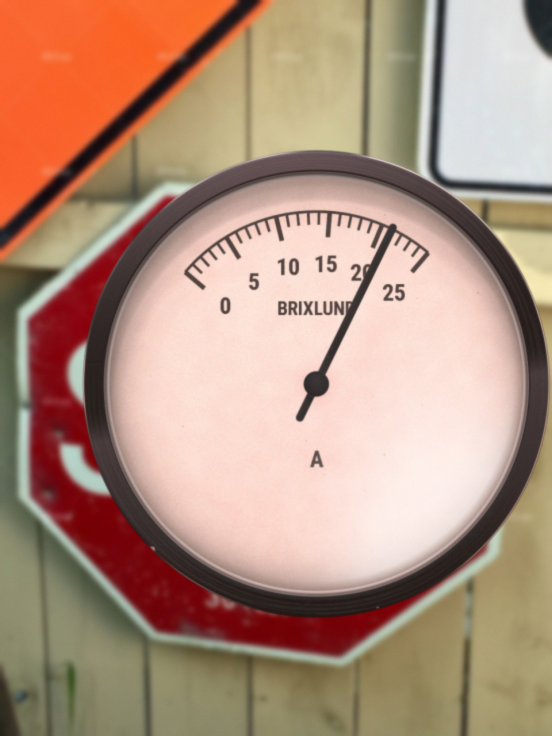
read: 21 A
